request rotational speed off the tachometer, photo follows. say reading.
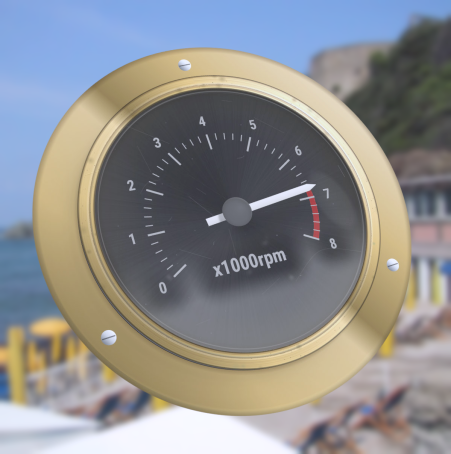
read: 6800 rpm
